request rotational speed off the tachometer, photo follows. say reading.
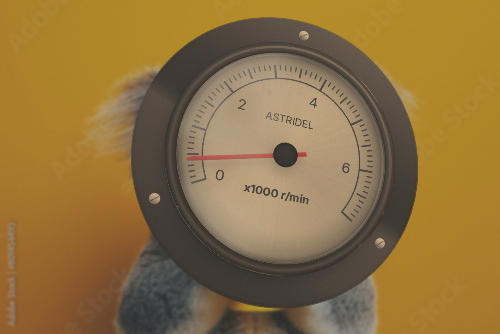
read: 400 rpm
